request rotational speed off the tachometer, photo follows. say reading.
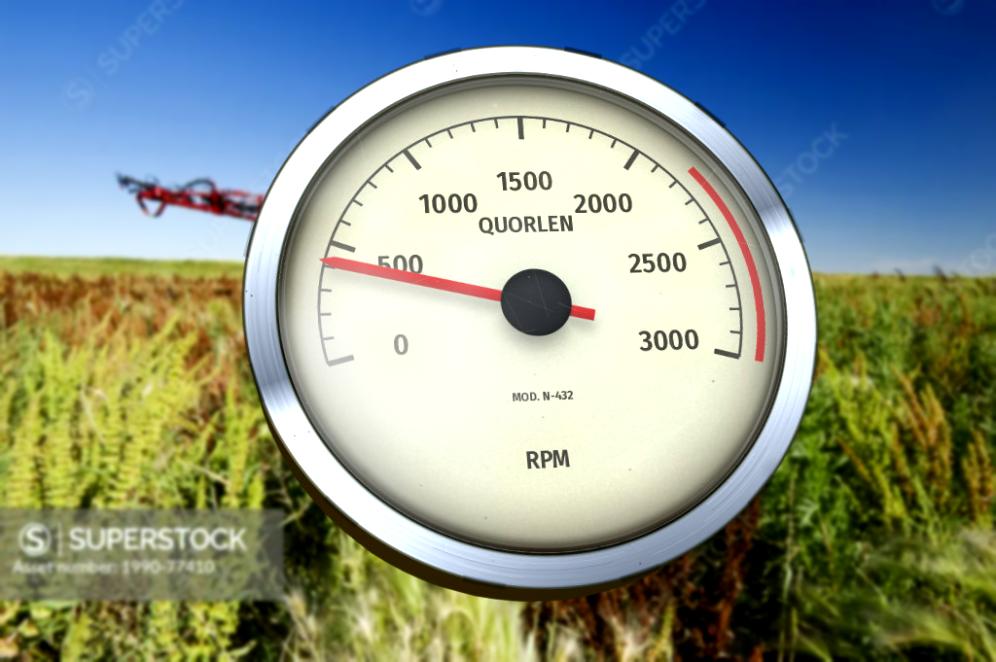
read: 400 rpm
